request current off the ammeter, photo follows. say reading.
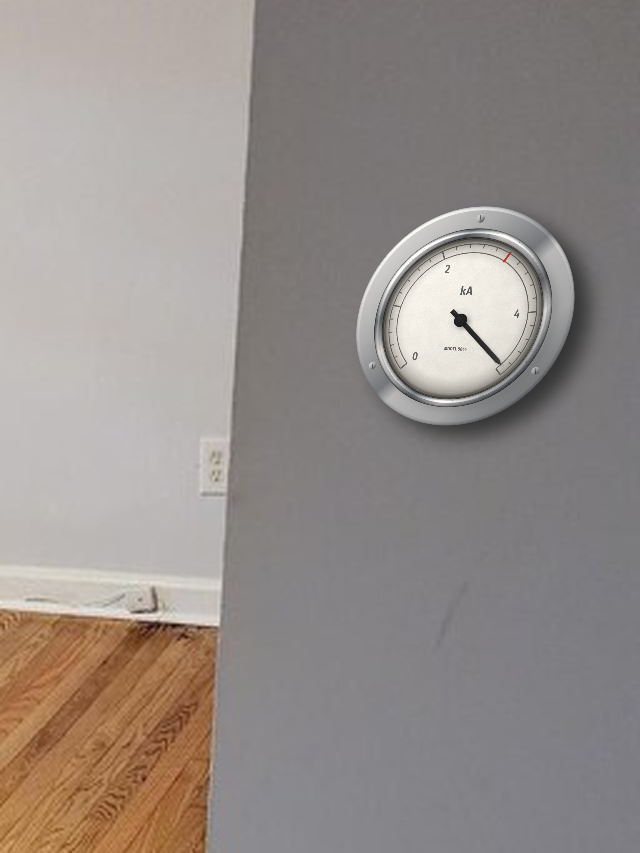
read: 4.9 kA
